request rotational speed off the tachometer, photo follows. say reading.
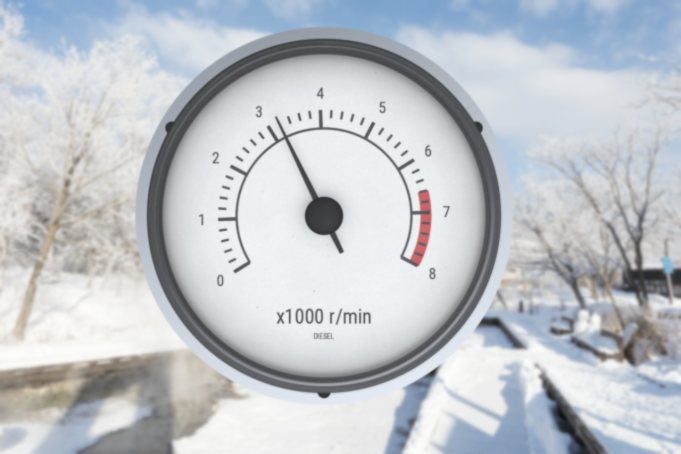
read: 3200 rpm
